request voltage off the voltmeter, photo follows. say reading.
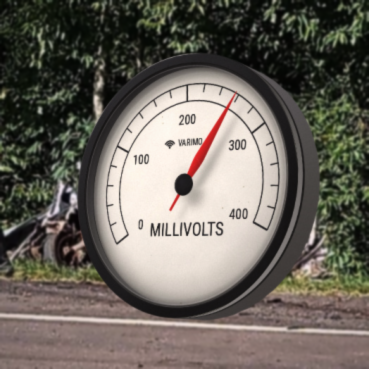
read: 260 mV
